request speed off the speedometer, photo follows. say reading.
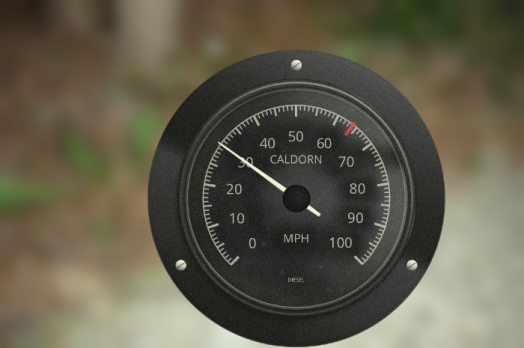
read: 30 mph
